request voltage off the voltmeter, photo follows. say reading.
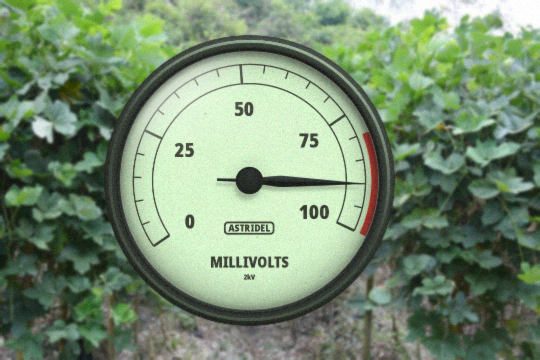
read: 90 mV
